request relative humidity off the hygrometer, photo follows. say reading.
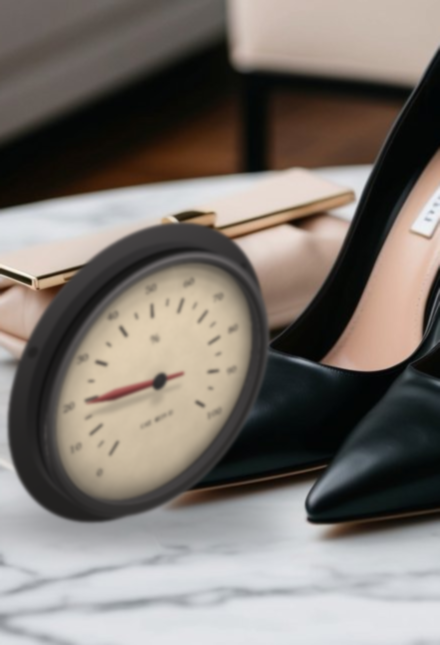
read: 20 %
